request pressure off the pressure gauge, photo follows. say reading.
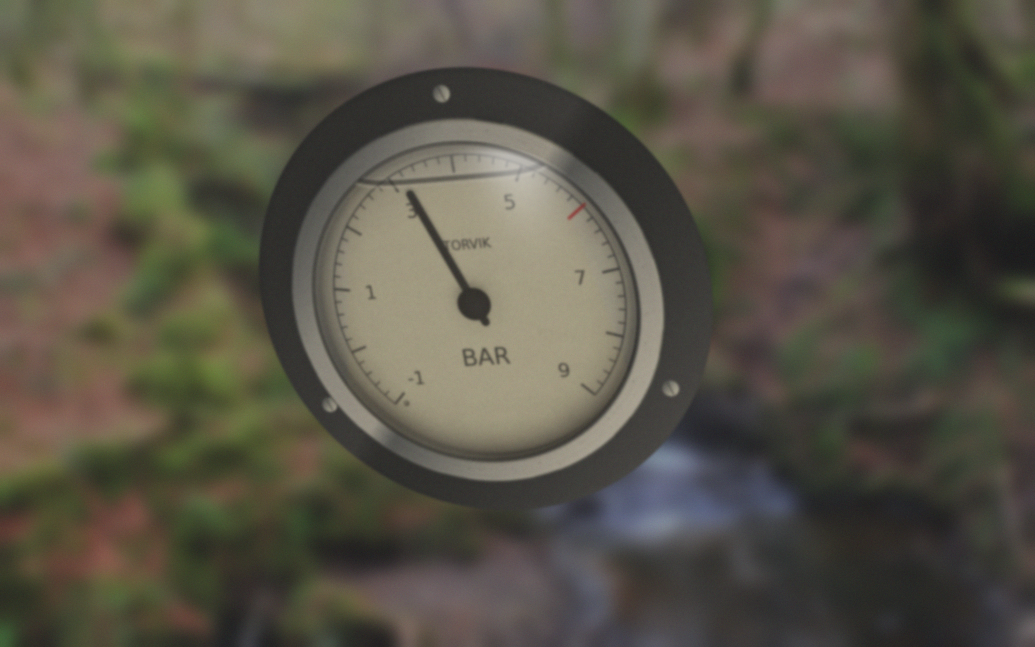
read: 3.2 bar
